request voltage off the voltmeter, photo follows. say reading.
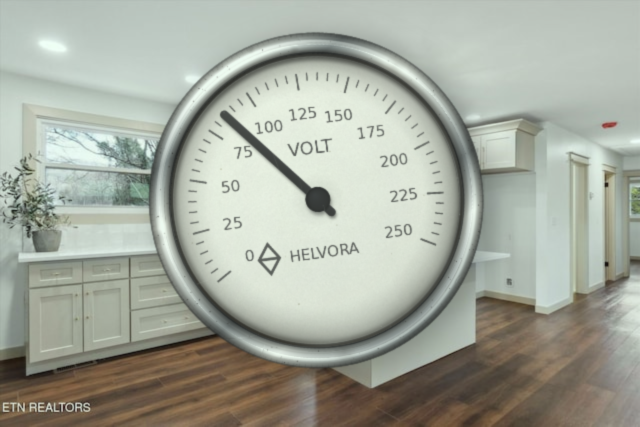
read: 85 V
